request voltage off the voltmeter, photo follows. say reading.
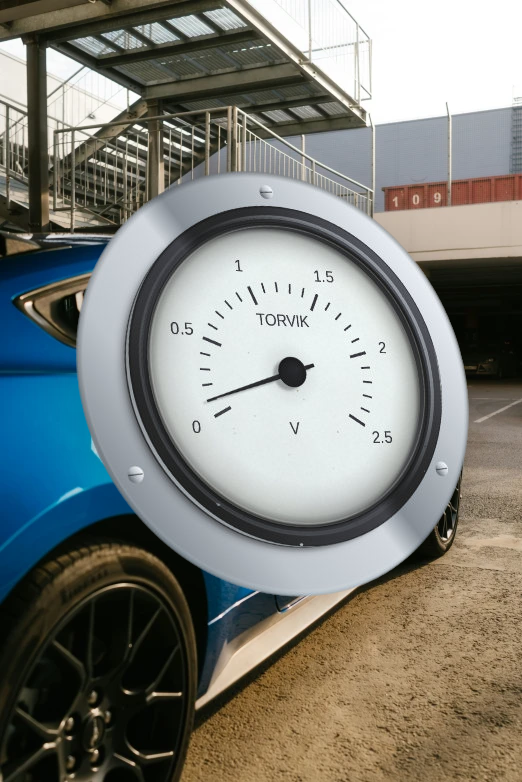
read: 0.1 V
